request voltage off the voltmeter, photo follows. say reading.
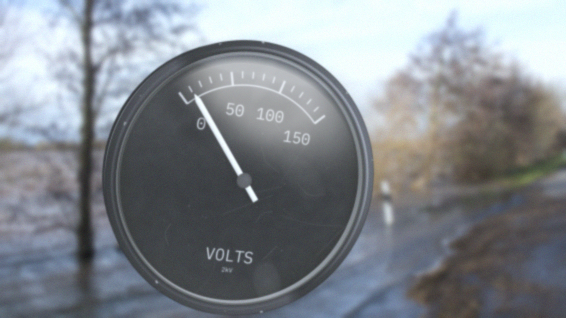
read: 10 V
